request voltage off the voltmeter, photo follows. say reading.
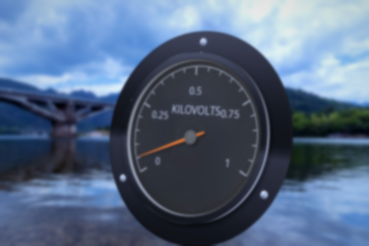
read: 0.05 kV
